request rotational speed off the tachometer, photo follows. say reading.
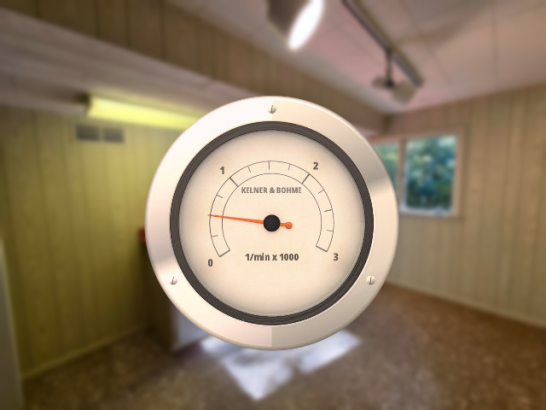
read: 500 rpm
